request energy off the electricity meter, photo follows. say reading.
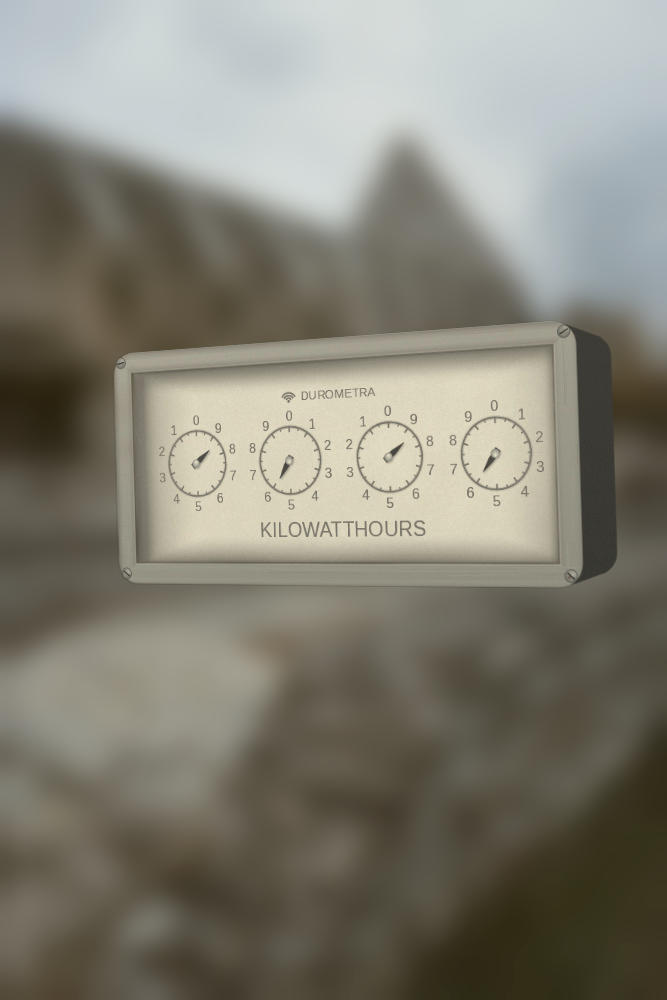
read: 8586 kWh
